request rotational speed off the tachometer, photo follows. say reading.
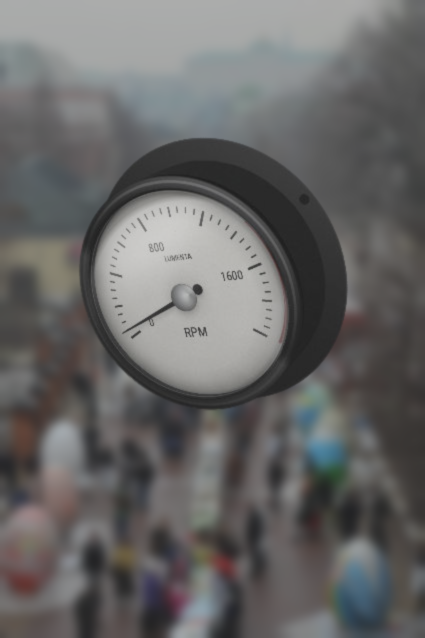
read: 50 rpm
